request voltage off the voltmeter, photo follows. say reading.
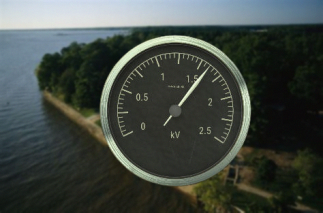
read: 1.6 kV
